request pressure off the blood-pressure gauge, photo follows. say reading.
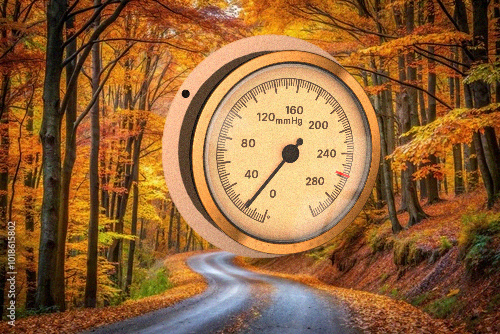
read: 20 mmHg
